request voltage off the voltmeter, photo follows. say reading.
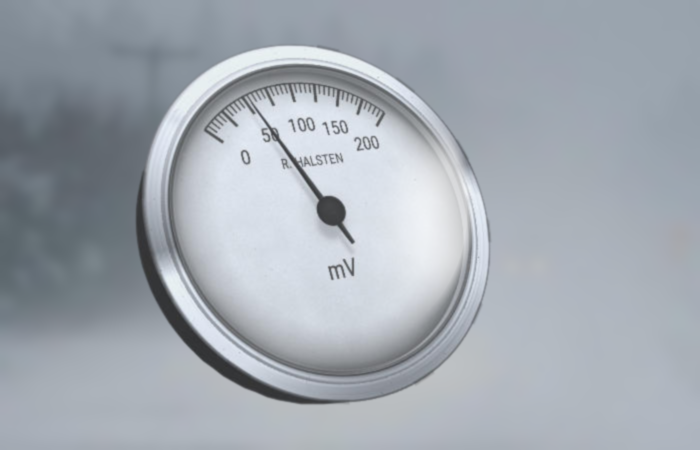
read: 50 mV
